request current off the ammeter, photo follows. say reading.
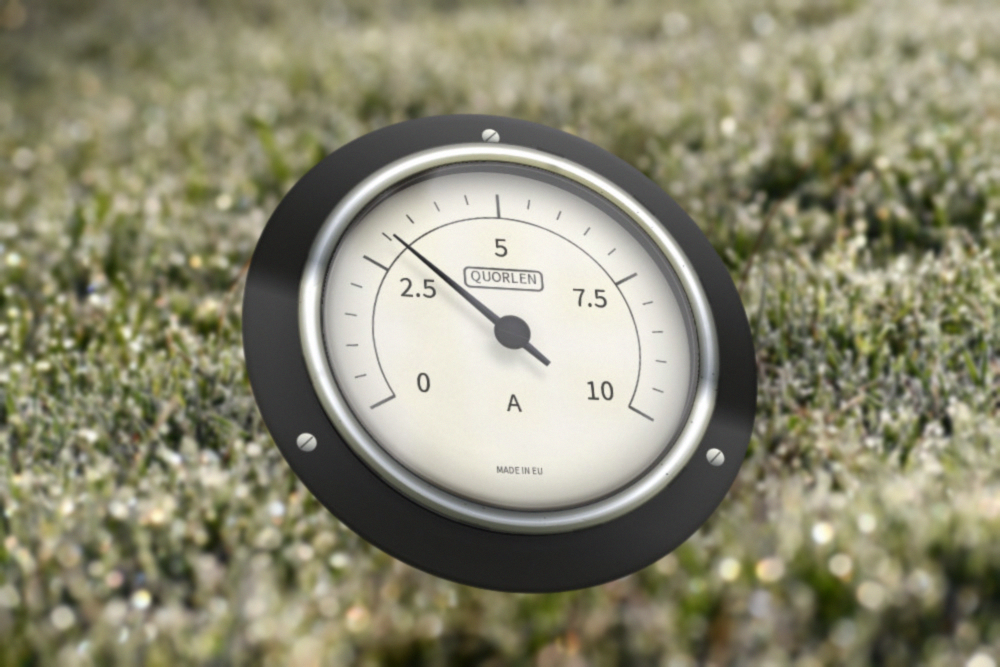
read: 3 A
